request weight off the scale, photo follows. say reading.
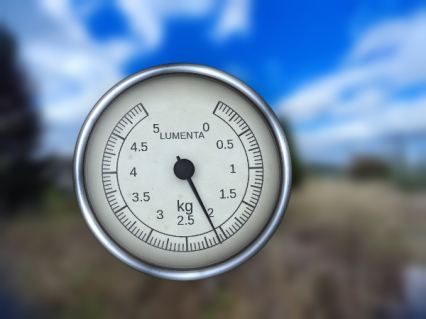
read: 2.1 kg
